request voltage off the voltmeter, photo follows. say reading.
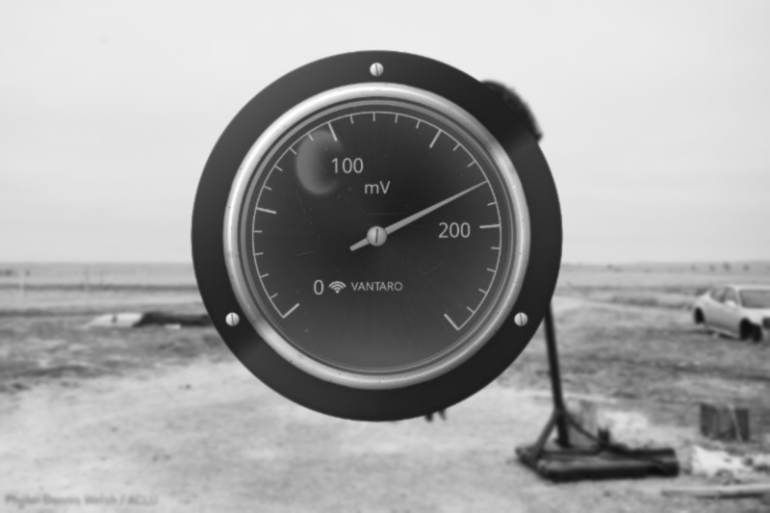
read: 180 mV
